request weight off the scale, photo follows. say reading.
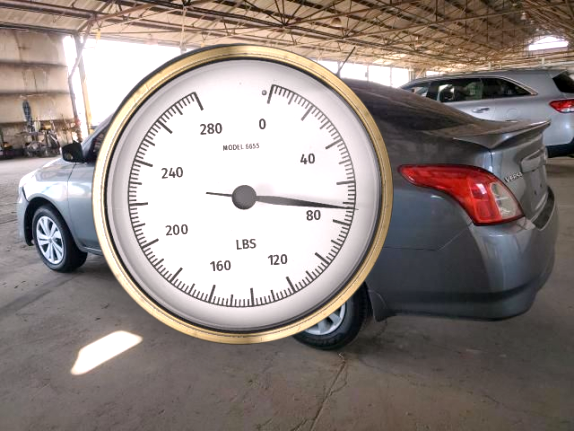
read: 72 lb
